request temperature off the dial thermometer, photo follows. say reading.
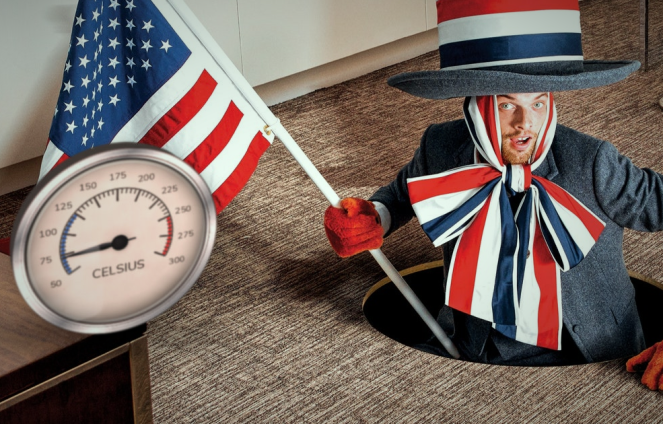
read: 75 °C
